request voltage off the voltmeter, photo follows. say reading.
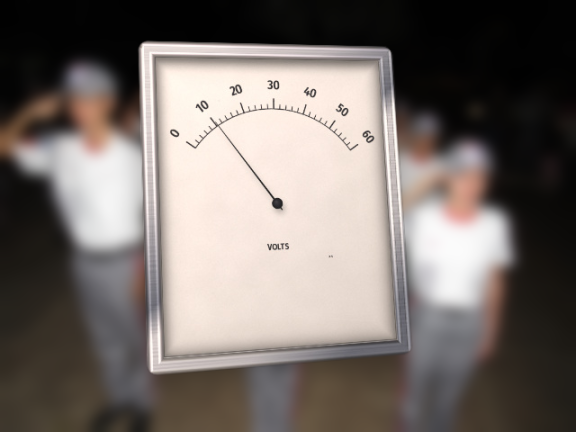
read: 10 V
